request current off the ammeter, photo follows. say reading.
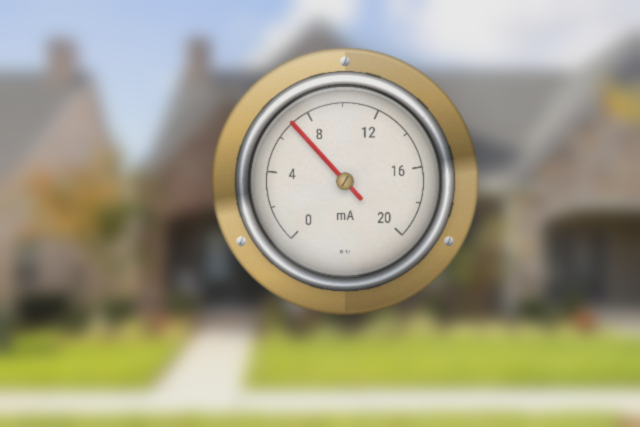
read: 7 mA
